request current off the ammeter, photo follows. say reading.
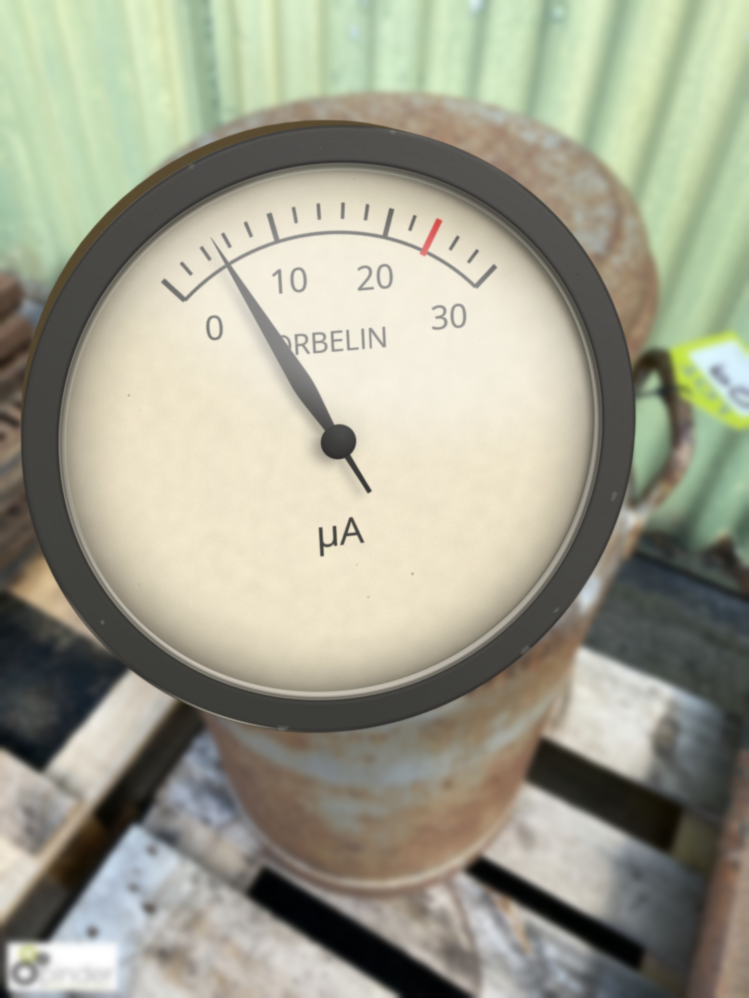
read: 5 µA
